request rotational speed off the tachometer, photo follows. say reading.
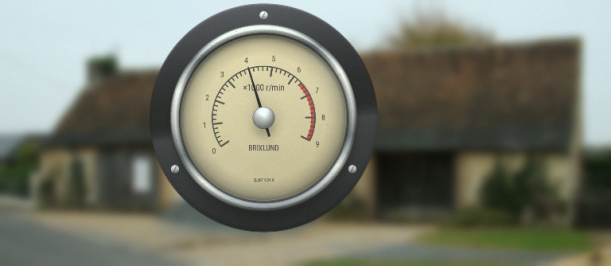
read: 4000 rpm
